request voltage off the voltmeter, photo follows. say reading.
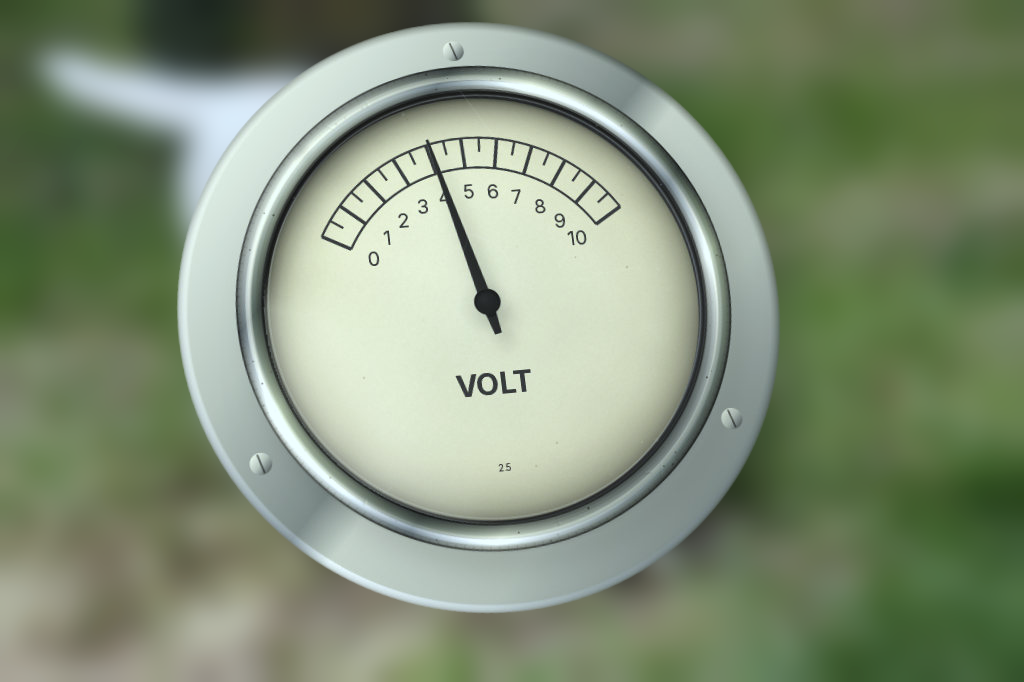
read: 4 V
